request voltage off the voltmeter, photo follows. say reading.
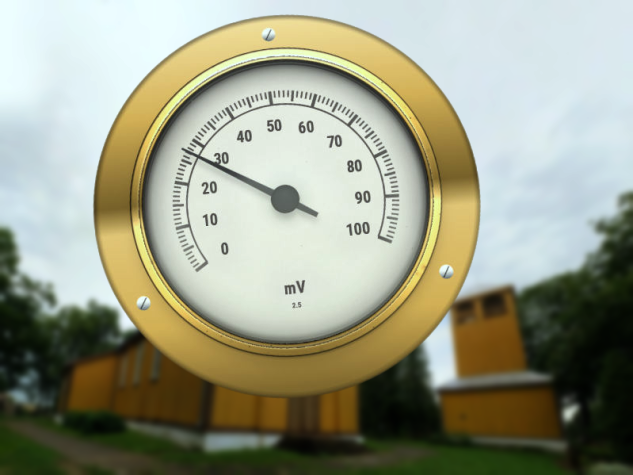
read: 27 mV
